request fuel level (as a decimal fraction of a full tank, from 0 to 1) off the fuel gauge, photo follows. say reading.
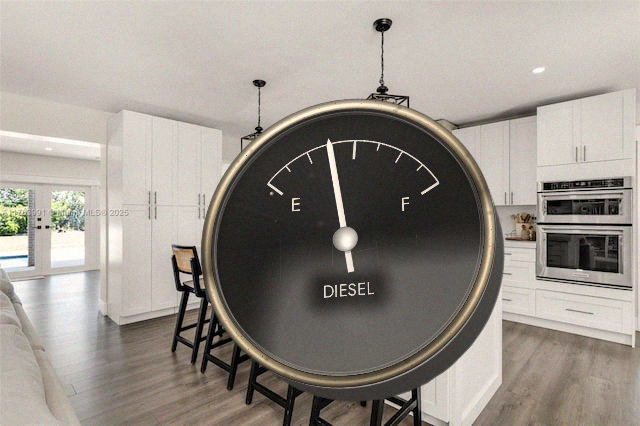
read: 0.375
